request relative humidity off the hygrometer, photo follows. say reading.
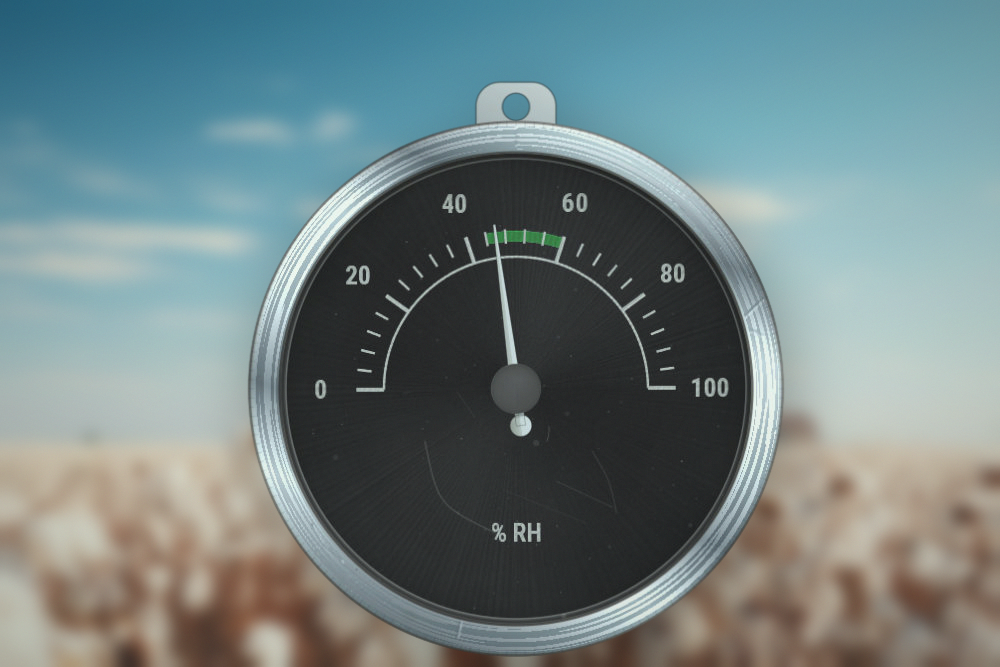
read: 46 %
